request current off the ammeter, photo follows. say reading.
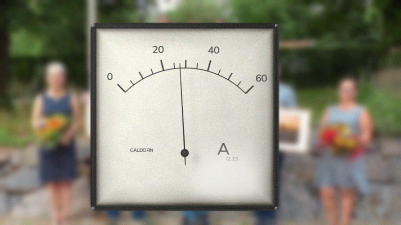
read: 27.5 A
